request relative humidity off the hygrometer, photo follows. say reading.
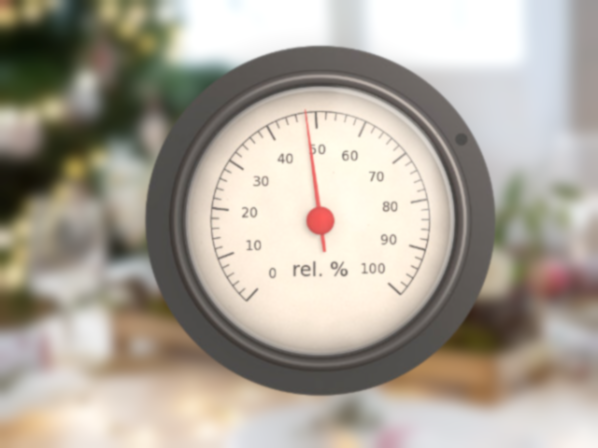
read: 48 %
